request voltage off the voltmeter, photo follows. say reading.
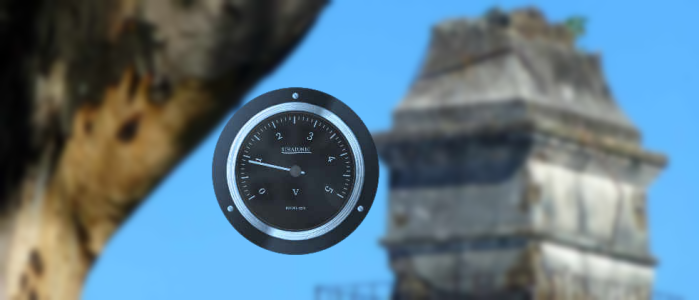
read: 0.9 V
